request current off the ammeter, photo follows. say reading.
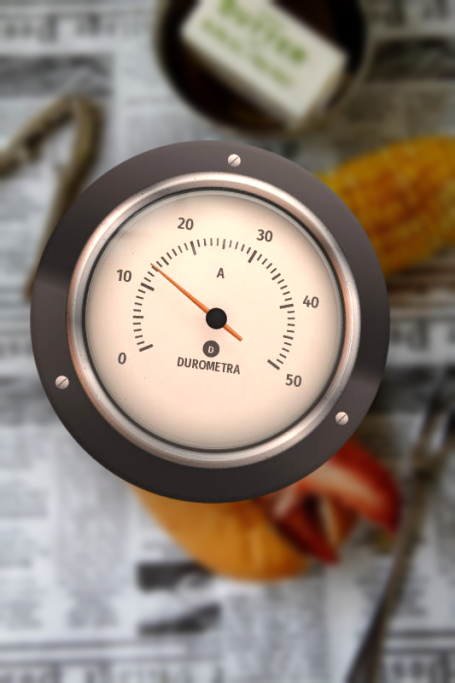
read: 13 A
